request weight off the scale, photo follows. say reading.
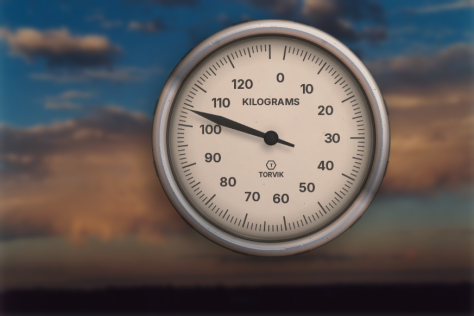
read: 104 kg
